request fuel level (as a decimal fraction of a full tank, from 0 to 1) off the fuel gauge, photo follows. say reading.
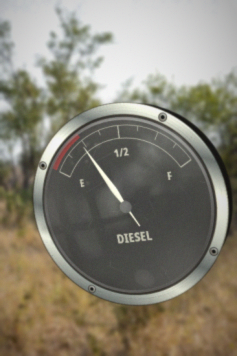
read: 0.25
